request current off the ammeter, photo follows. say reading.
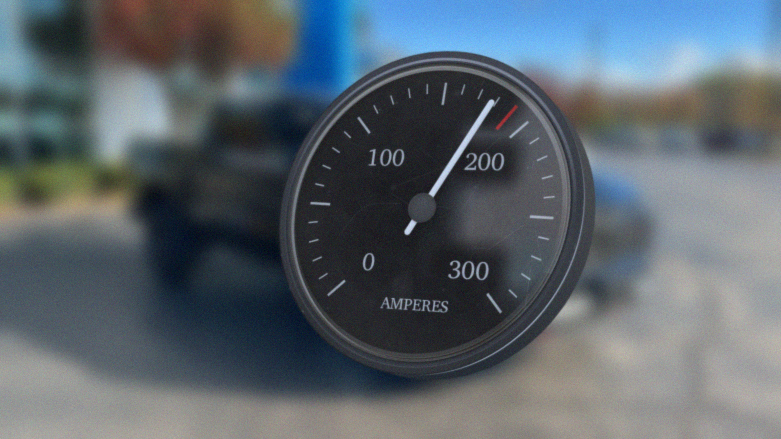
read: 180 A
